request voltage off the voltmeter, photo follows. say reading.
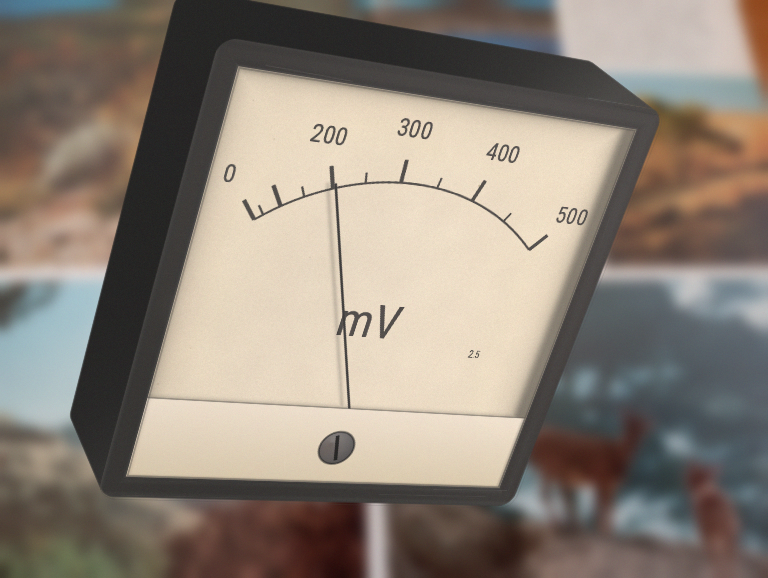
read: 200 mV
